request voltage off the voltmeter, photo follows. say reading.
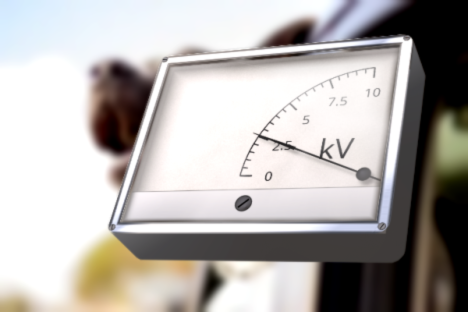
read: 2.5 kV
